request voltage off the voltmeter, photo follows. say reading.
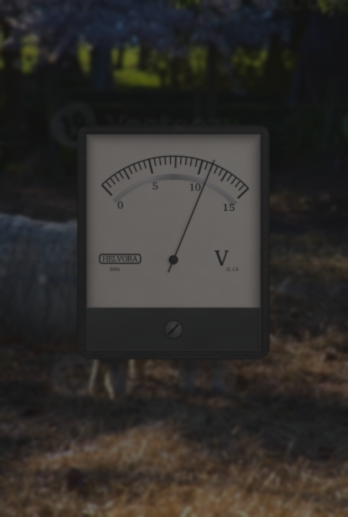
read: 11 V
